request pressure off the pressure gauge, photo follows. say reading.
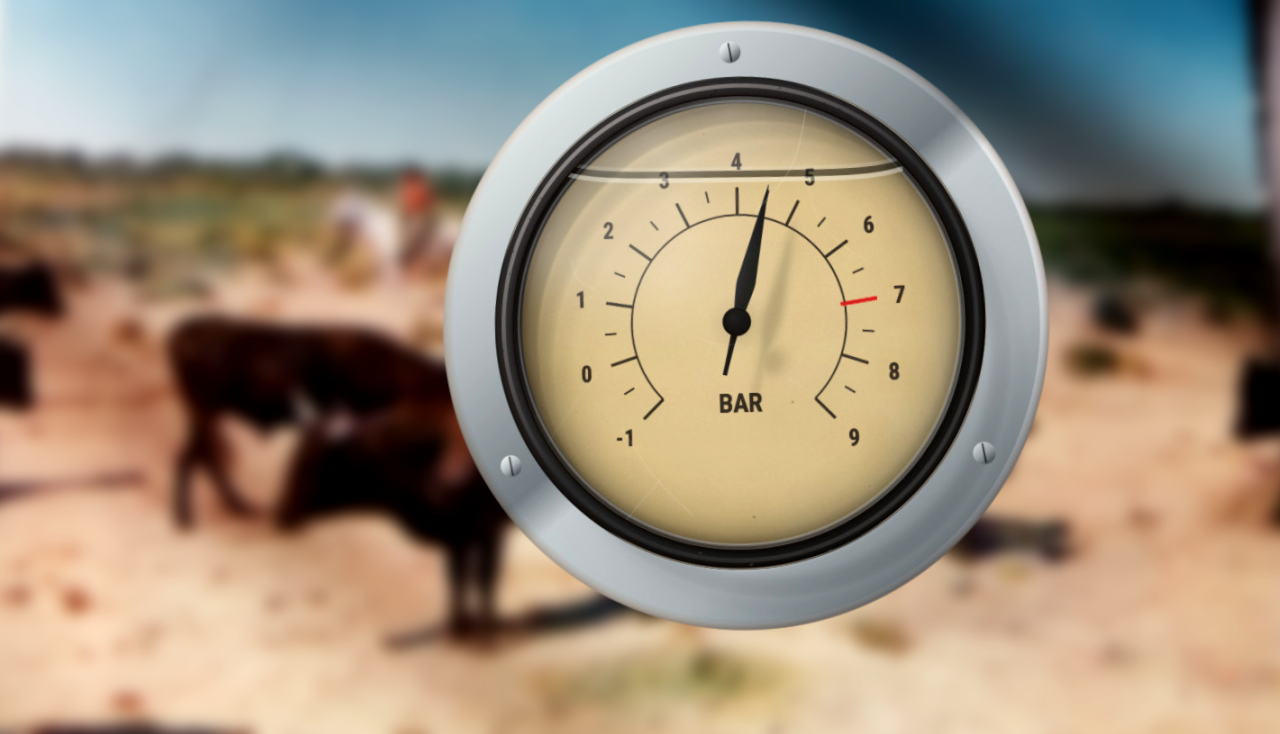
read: 4.5 bar
